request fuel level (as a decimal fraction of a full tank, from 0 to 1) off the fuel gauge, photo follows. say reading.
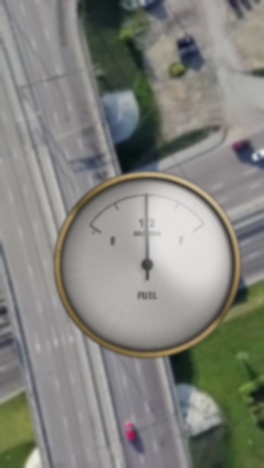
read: 0.5
